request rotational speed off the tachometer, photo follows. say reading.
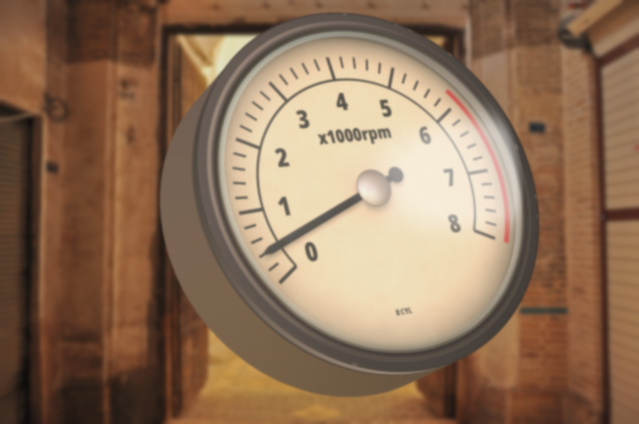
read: 400 rpm
